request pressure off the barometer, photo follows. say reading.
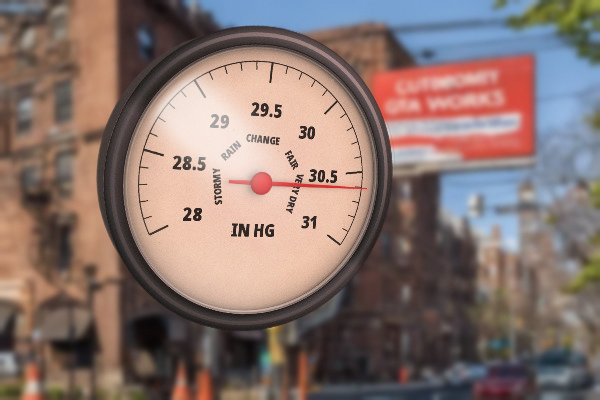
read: 30.6 inHg
